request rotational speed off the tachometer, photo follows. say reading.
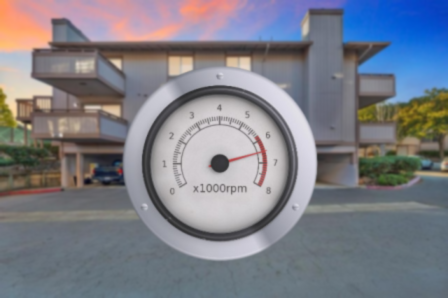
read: 6500 rpm
